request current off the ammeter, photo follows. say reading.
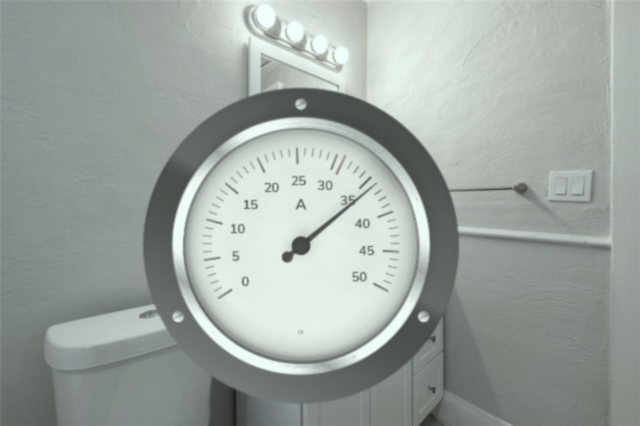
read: 36 A
